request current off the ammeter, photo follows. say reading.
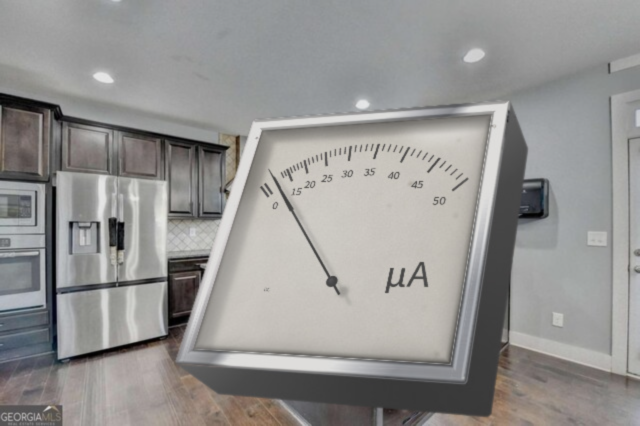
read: 10 µA
